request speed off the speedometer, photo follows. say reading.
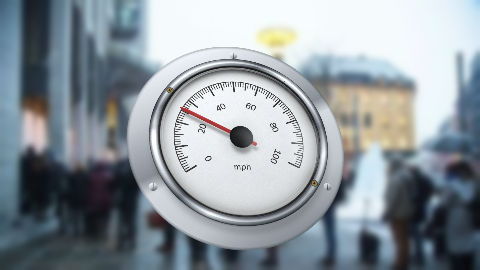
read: 25 mph
